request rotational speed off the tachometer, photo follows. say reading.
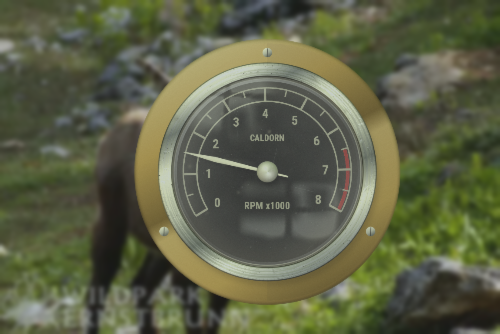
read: 1500 rpm
